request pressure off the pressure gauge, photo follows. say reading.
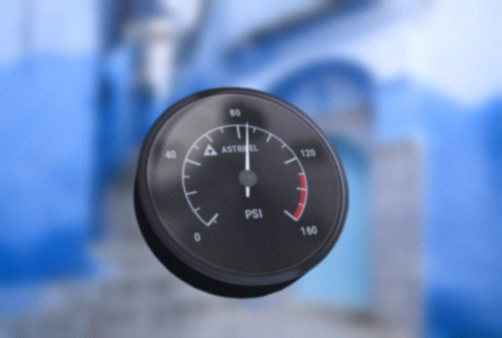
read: 85 psi
